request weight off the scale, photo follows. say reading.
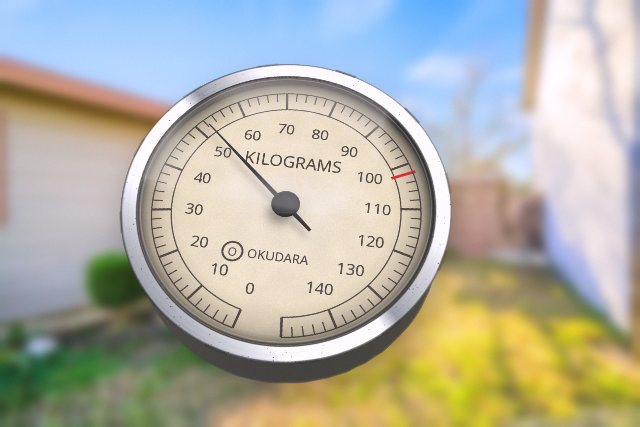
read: 52 kg
